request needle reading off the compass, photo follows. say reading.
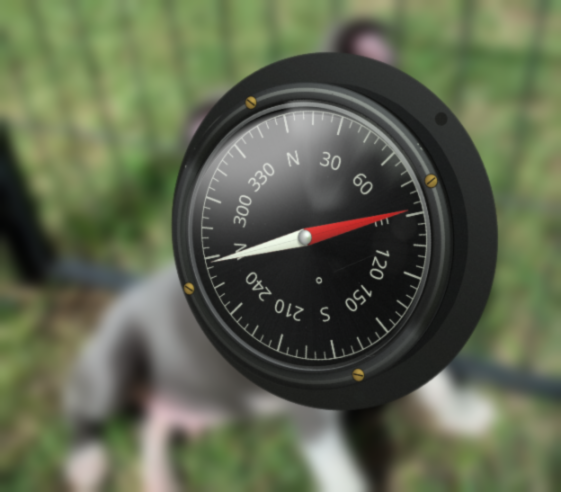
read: 87.5 °
